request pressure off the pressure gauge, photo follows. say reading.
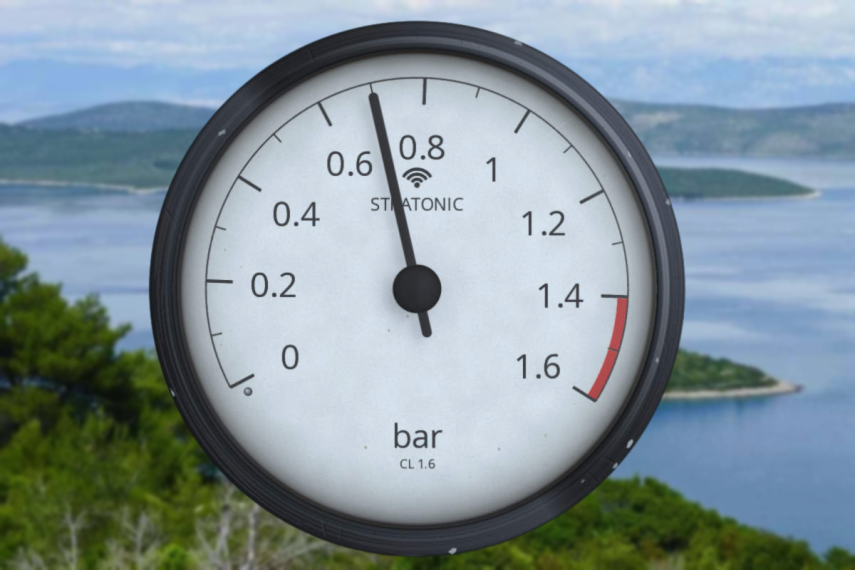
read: 0.7 bar
